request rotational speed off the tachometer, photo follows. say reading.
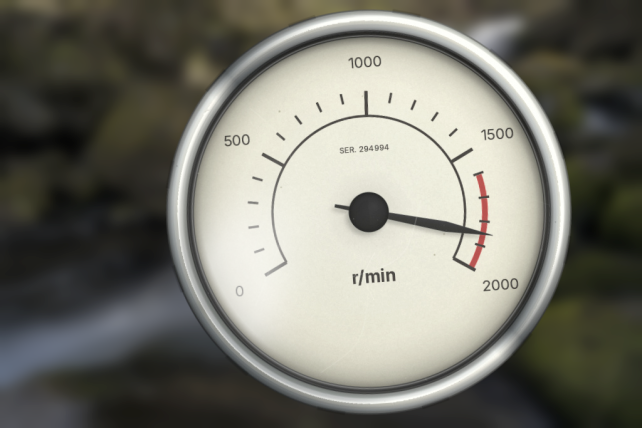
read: 1850 rpm
